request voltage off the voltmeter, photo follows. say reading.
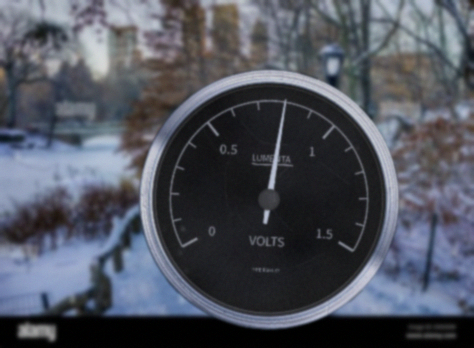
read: 0.8 V
